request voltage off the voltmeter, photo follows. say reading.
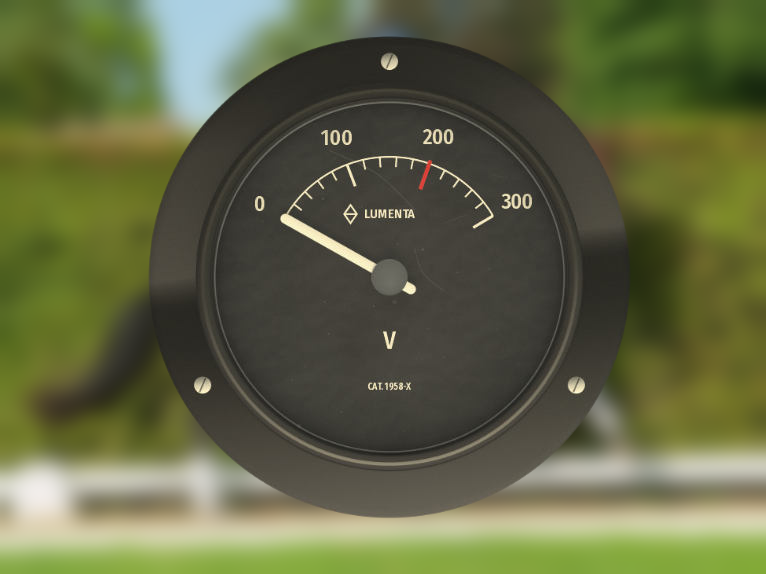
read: 0 V
